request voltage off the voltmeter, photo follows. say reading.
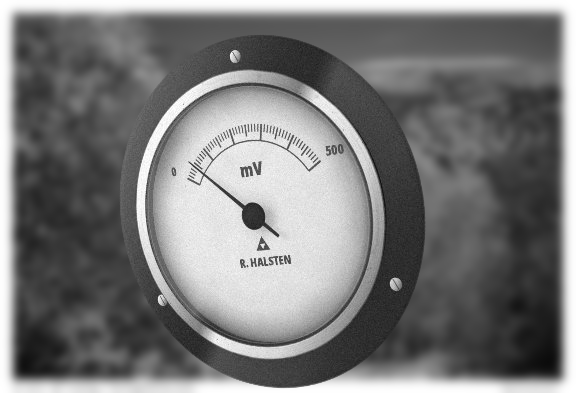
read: 50 mV
